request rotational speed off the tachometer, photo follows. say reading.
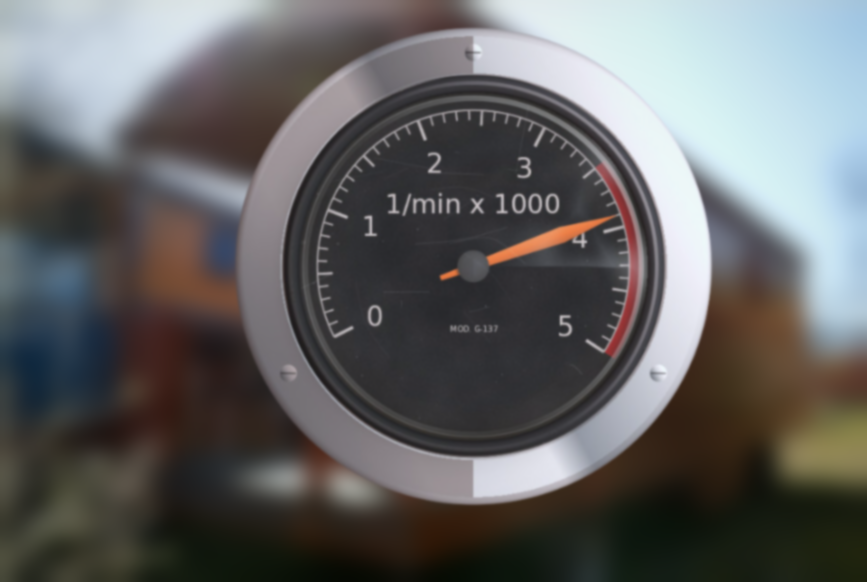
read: 3900 rpm
